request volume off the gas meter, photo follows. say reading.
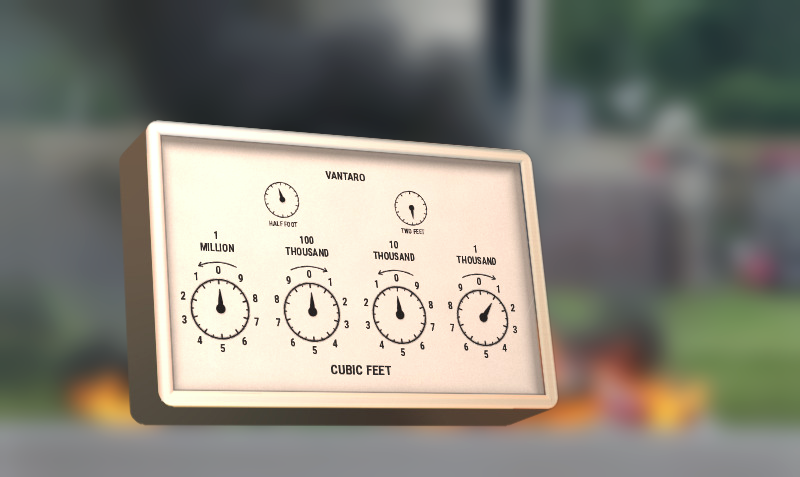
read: 100 ft³
